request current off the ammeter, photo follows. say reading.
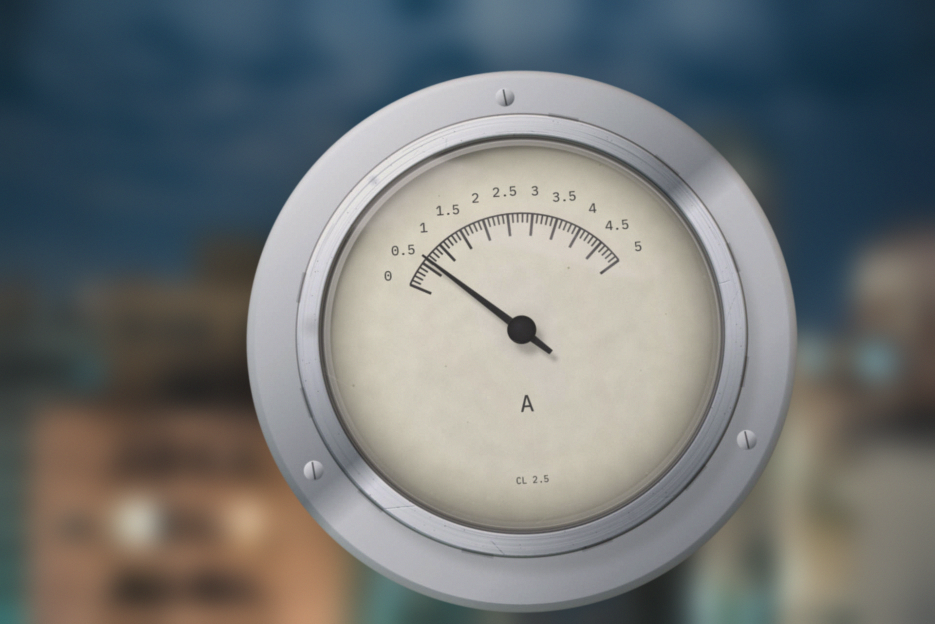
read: 0.6 A
